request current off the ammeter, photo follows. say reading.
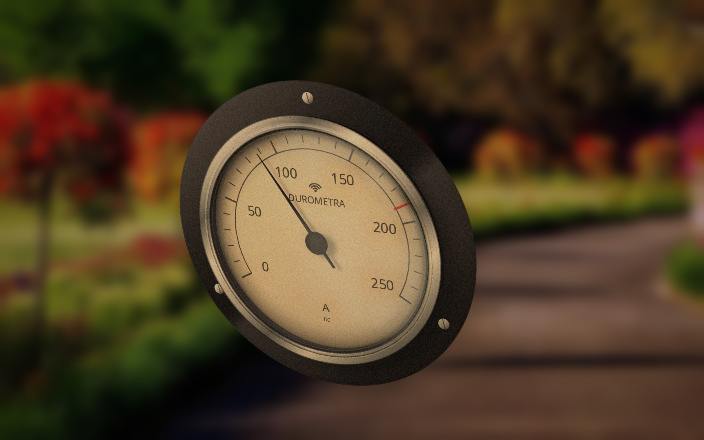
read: 90 A
